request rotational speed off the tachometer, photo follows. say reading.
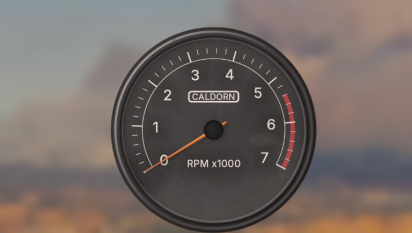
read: 0 rpm
